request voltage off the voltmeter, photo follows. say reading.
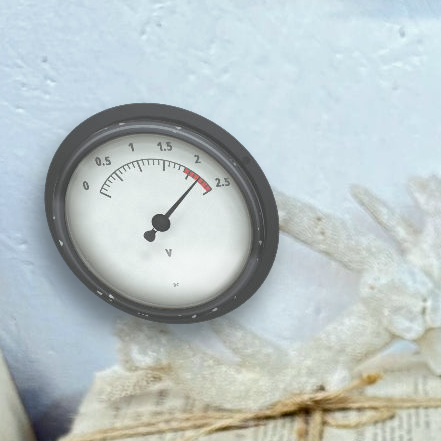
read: 2.2 V
